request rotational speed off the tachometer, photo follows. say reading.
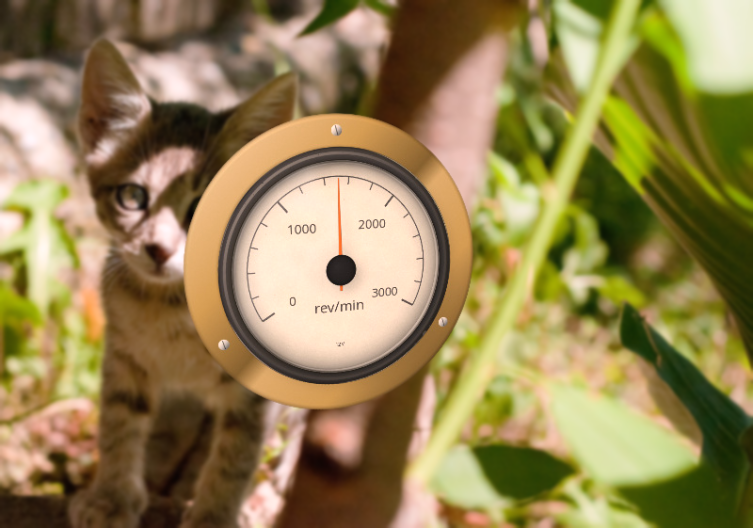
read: 1500 rpm
